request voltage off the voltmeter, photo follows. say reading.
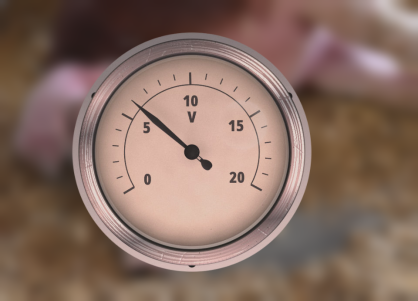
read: 6 V
